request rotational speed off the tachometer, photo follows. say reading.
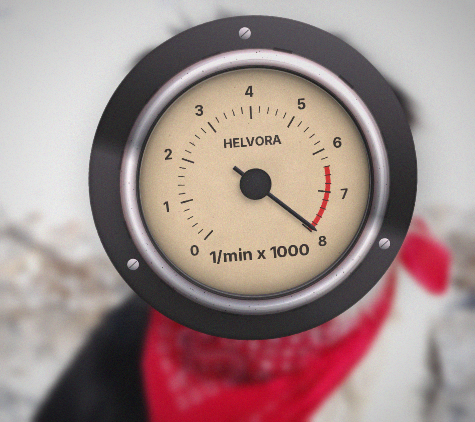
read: 7900 rpm
